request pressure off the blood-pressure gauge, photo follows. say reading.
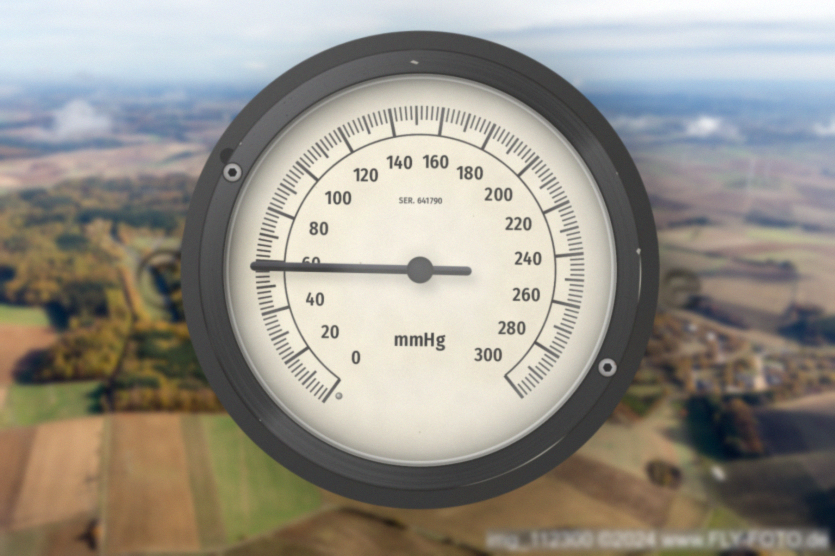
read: 58 mmHg
